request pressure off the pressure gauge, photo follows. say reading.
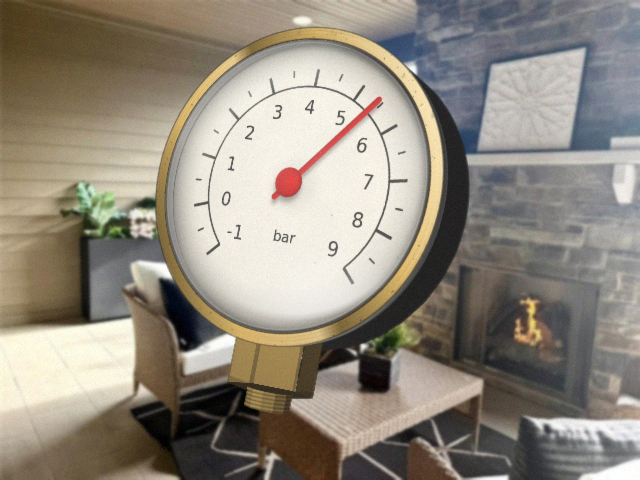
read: 5.5 bar
